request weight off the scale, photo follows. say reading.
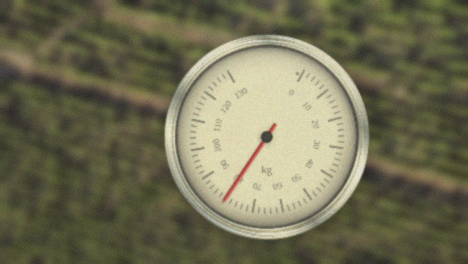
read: 80 kg
